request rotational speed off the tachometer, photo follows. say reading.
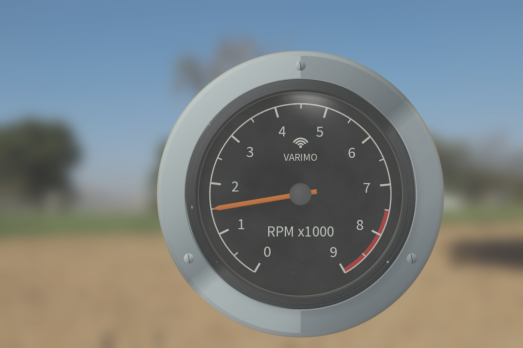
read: 1500 rpm
